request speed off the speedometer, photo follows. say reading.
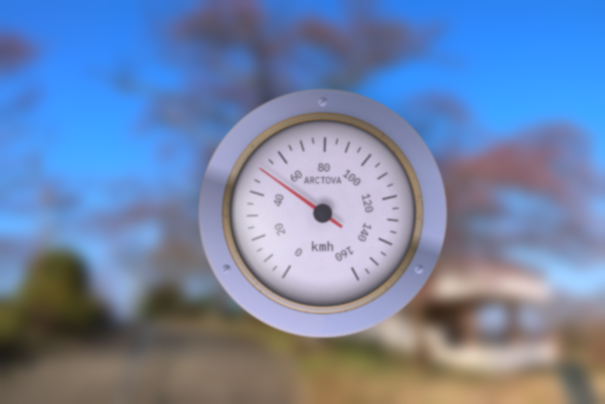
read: 50 km/h
